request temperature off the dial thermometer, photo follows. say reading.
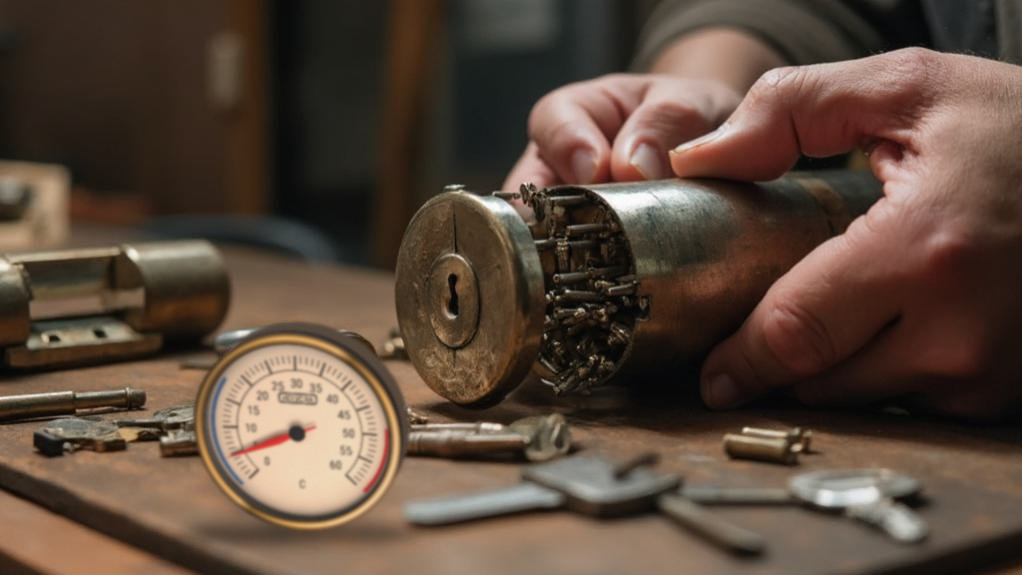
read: 5 °C
